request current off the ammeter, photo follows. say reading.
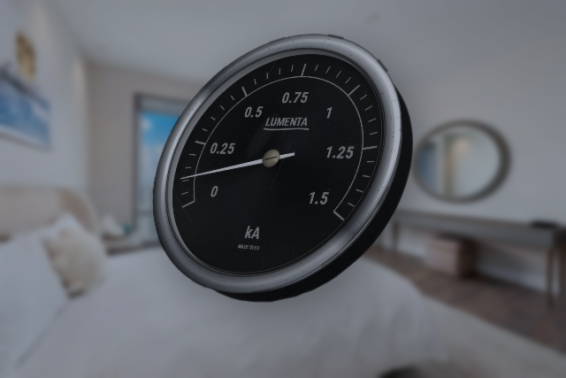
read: 0.1 kA
